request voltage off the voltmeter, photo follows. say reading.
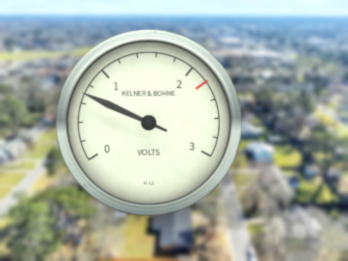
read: 0.7 V
